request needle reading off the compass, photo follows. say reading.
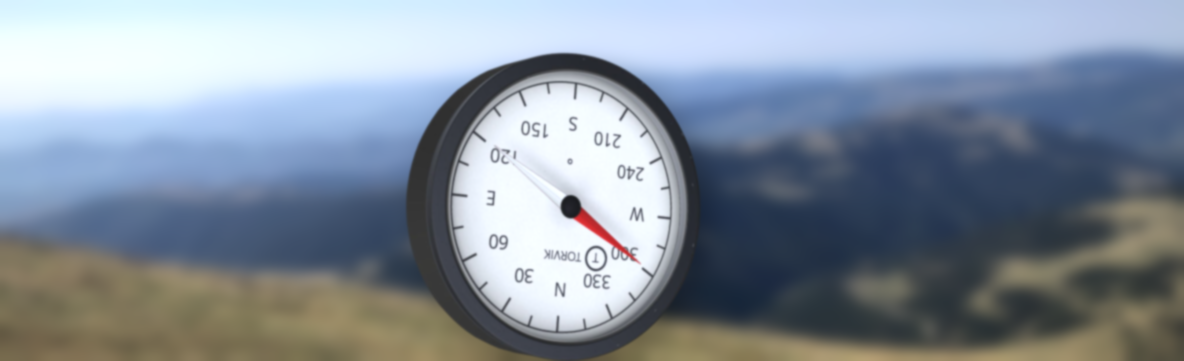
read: 300 °
